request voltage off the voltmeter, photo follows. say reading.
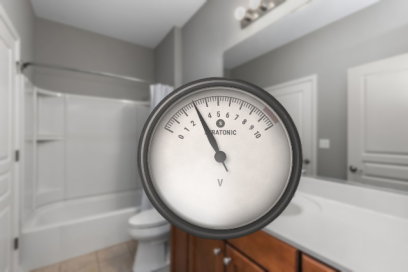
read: 3 V
